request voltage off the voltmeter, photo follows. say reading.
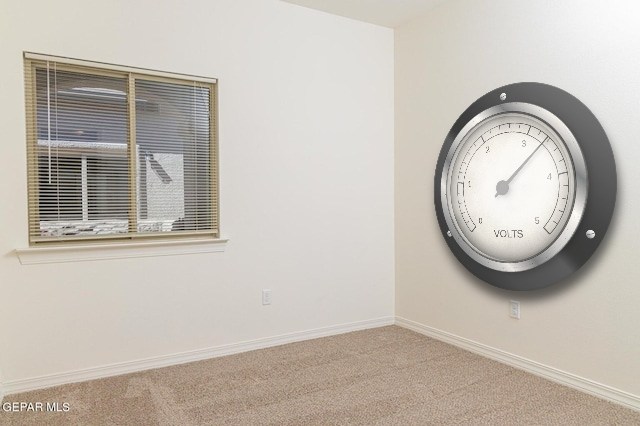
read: 3.4 V
